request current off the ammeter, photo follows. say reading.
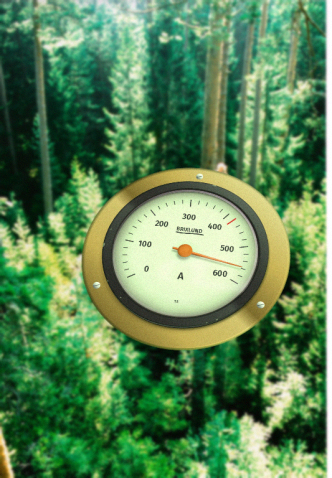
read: 560 A
